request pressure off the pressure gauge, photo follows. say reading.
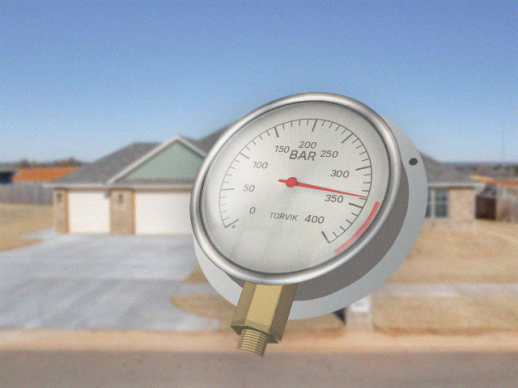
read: 340 bar
